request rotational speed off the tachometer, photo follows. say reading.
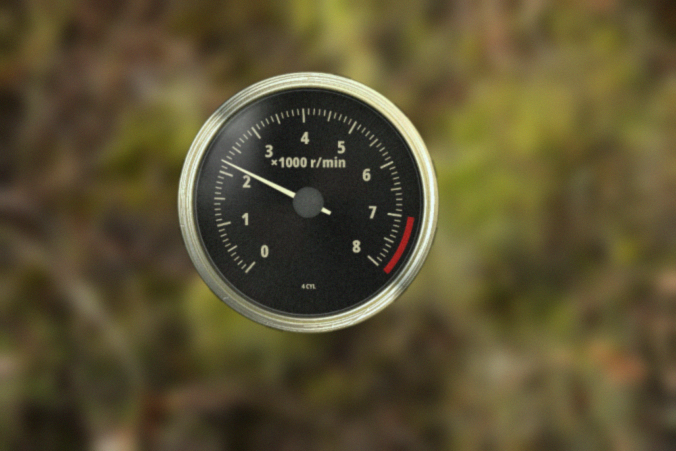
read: 2200 rpm
